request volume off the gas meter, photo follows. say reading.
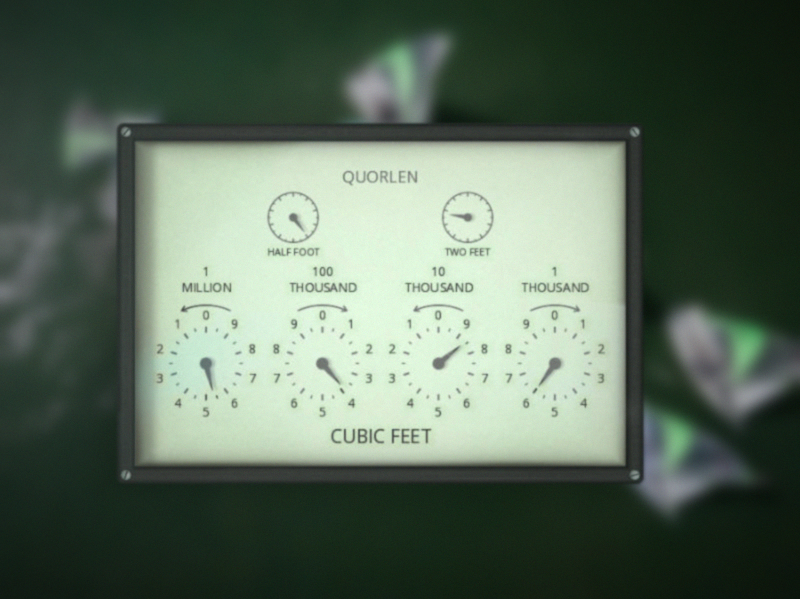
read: 538600 ft³
